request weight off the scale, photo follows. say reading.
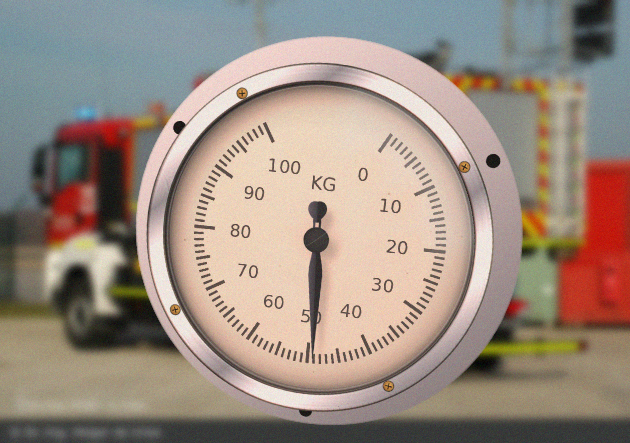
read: 49 kg
